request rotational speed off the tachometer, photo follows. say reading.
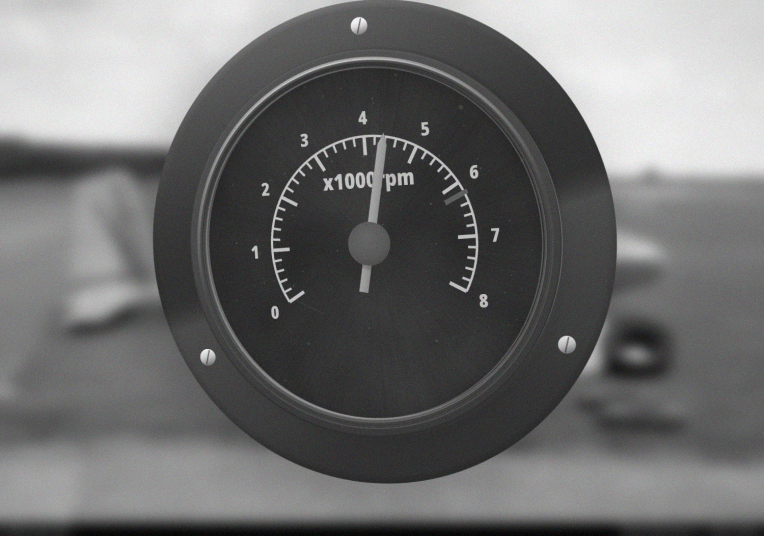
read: 4400 rpm
